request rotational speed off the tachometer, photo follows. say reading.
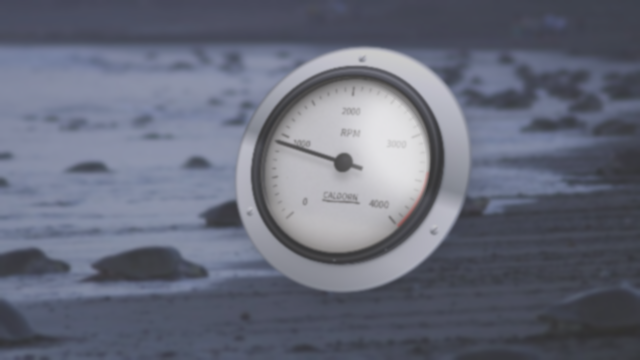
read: 900 rpm
